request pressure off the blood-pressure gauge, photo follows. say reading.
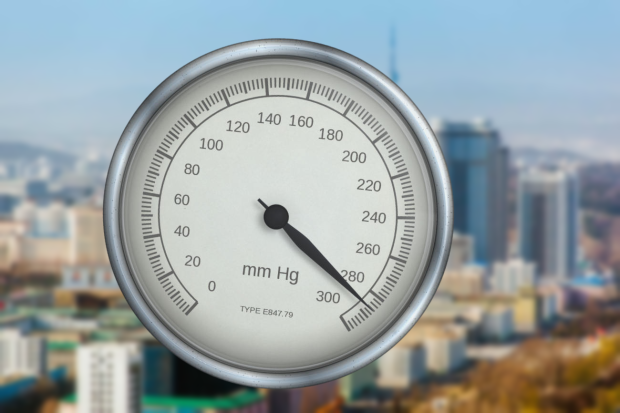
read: 286 mmHg
